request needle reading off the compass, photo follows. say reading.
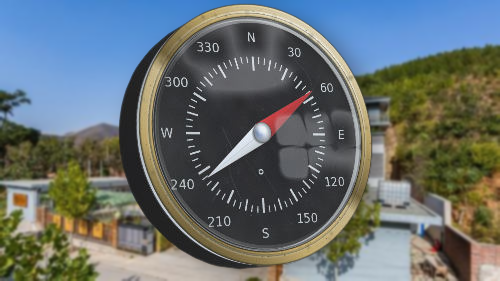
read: 55 °
